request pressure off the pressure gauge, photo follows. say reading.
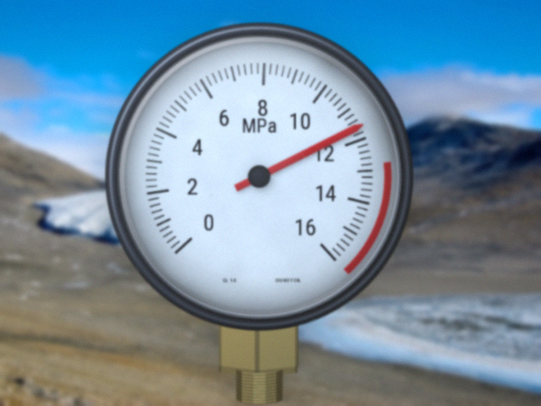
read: 11.6 MPa
